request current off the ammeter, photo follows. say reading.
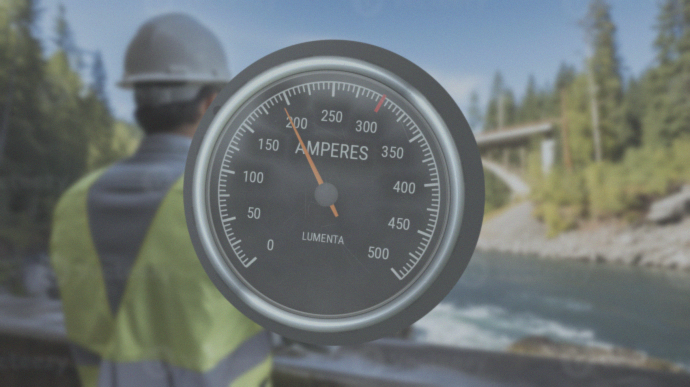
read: 195 A
